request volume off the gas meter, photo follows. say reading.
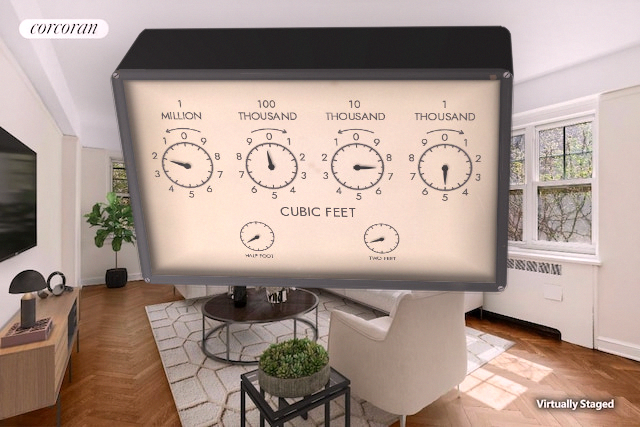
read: 197500 ft³
